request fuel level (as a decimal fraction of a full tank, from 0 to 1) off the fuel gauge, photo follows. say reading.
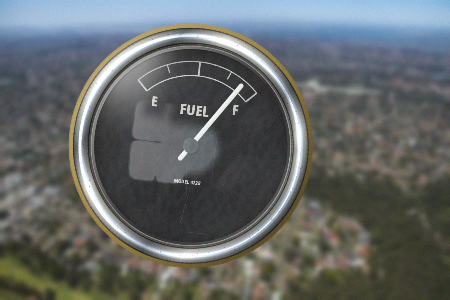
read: 0.875
